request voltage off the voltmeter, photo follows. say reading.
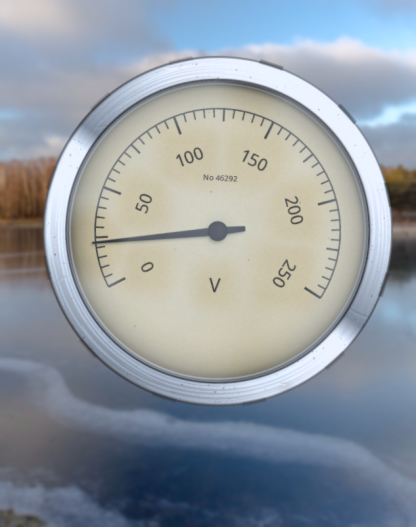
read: 22.5 V
